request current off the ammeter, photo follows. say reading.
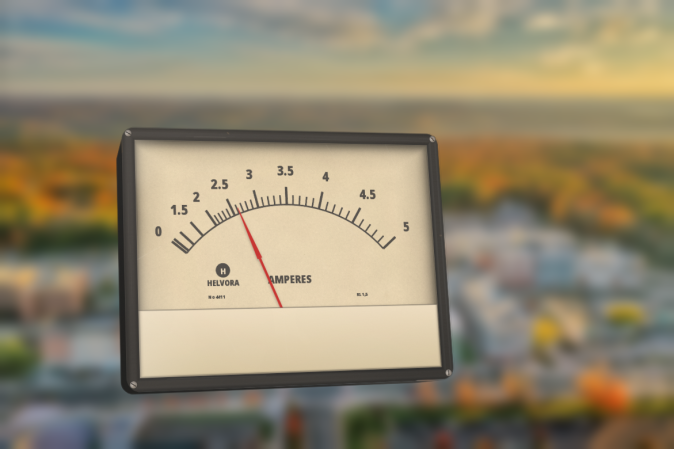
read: 2.6 A
